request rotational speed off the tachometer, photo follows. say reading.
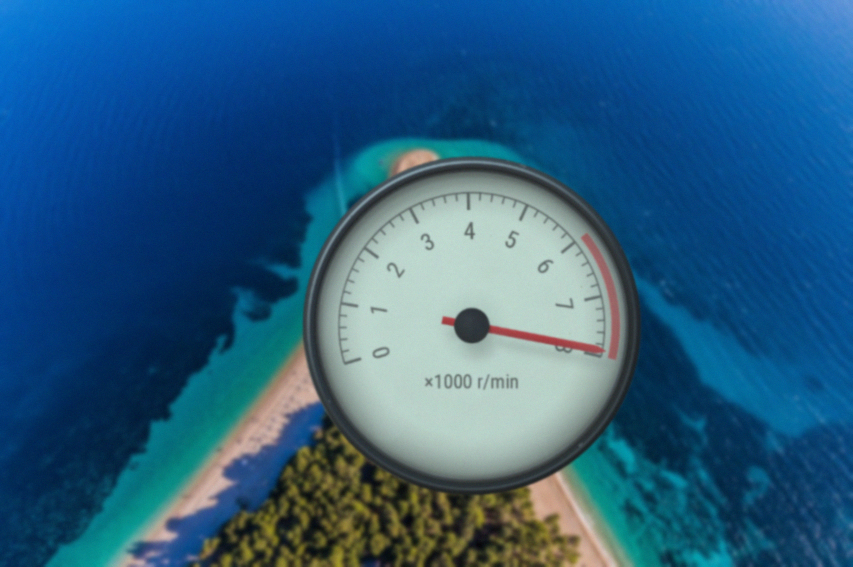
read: 7900 rpm
